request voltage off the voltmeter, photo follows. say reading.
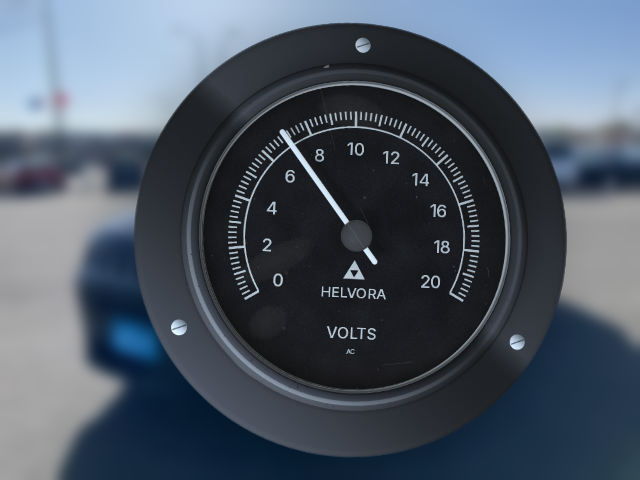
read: 7 V
